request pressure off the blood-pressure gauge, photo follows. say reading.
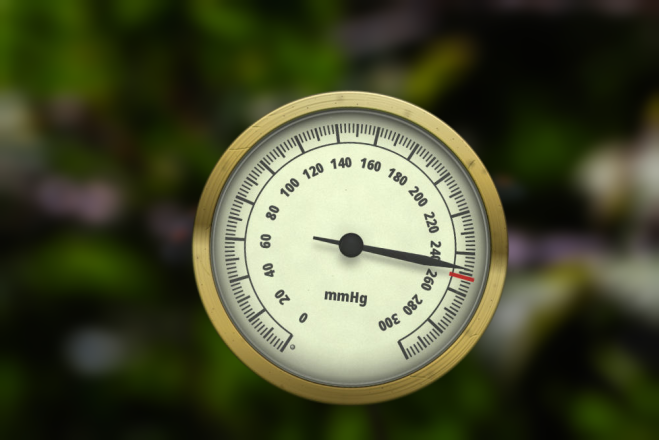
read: 248 mmHg
